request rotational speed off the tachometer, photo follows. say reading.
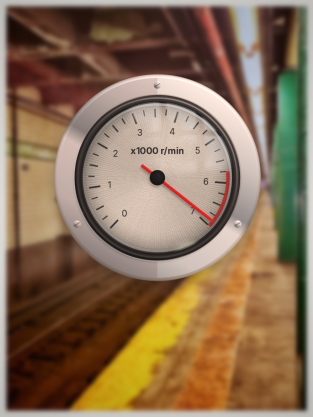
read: 6875 rpm
